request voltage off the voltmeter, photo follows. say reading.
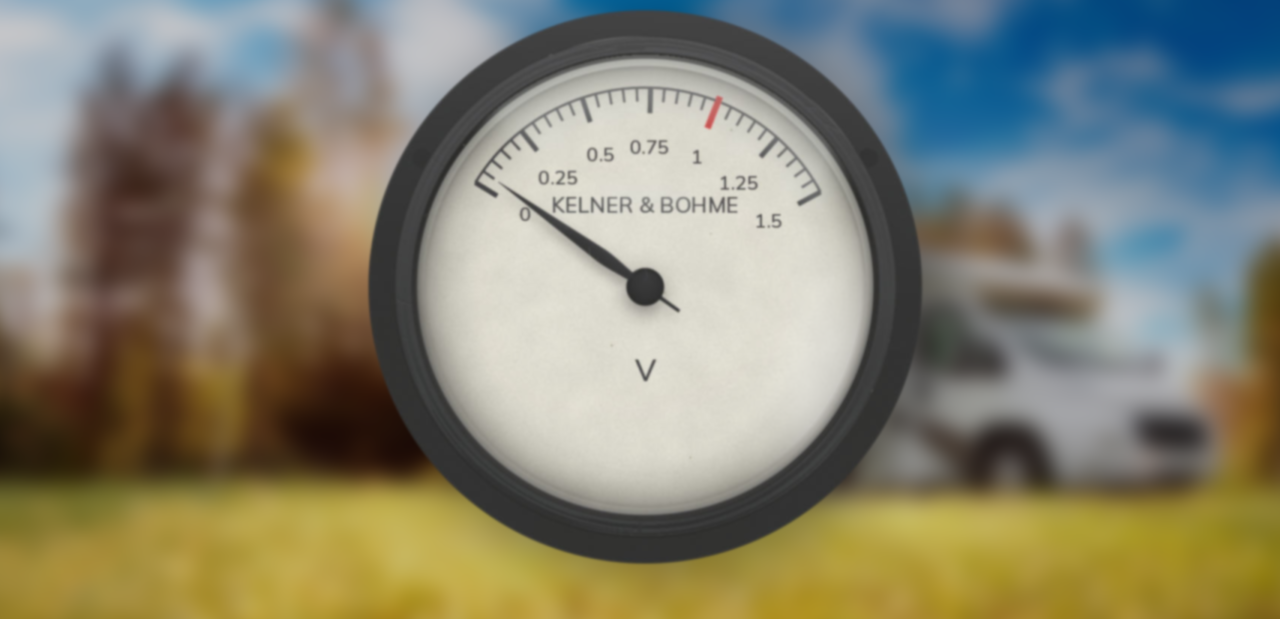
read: 0.05 V
